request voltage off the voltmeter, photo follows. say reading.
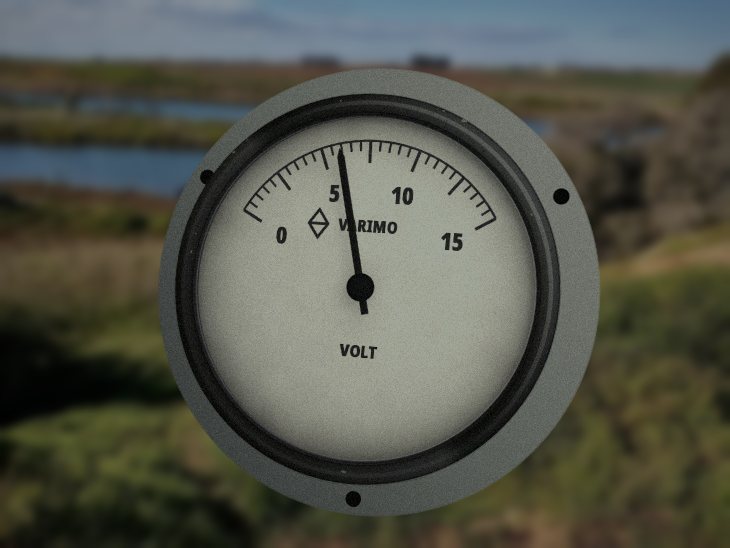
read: 6 V
